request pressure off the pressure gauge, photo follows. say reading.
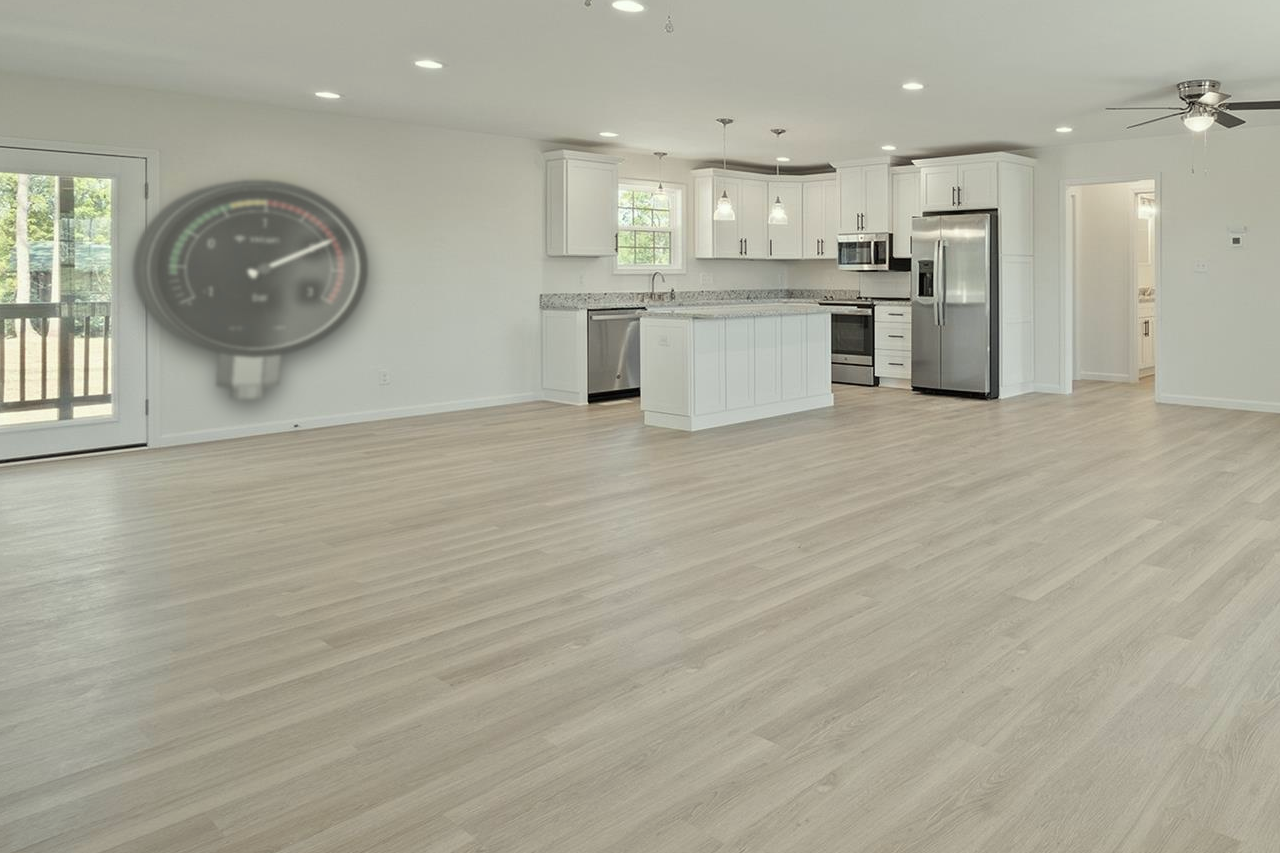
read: 2 bar
